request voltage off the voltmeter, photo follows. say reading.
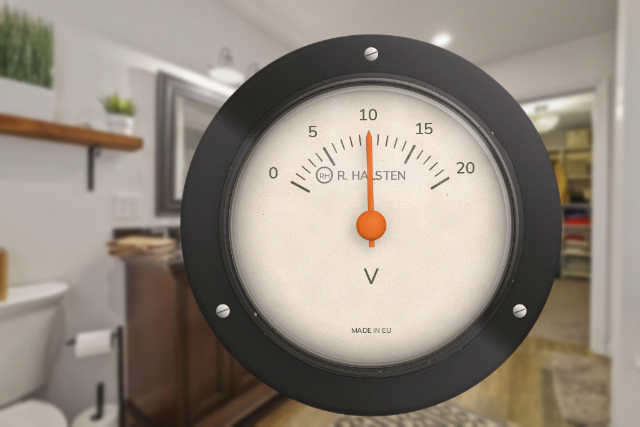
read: 10 V
